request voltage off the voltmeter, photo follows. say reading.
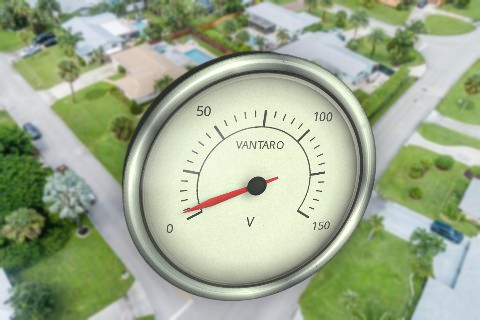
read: 5 V
